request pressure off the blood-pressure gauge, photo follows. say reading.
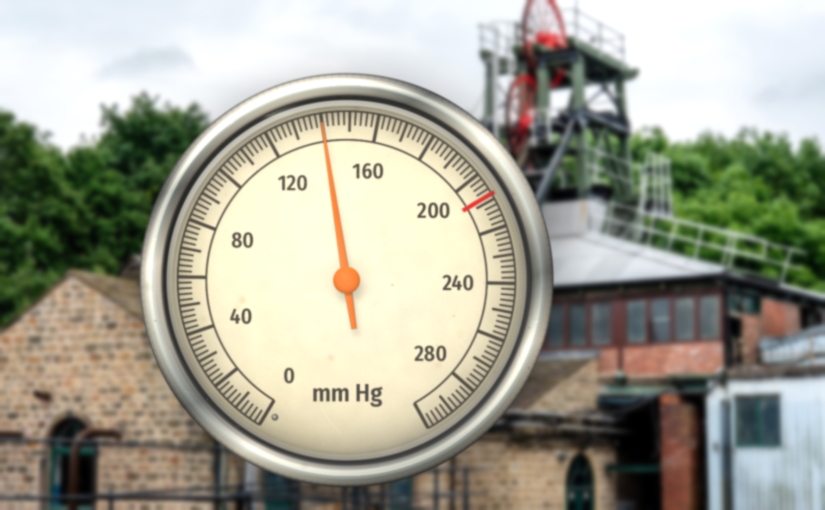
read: 140 mmHg
